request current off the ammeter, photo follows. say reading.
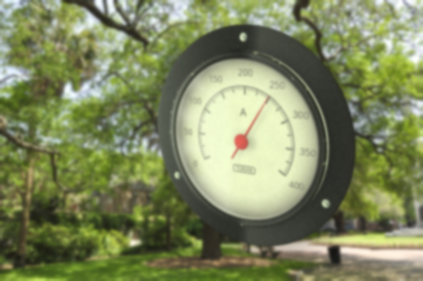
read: 250 A
